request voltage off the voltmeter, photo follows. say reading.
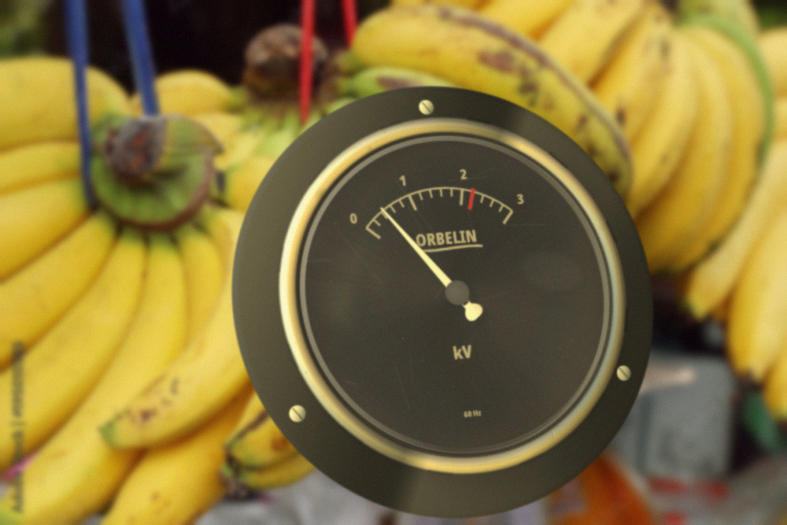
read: 0.4 kV
